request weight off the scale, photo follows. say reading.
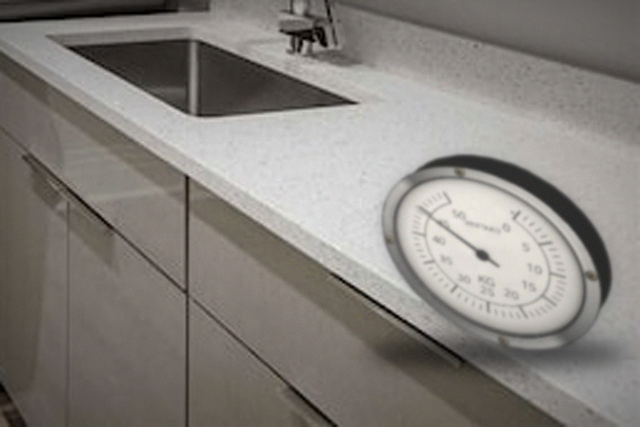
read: 45 kg
